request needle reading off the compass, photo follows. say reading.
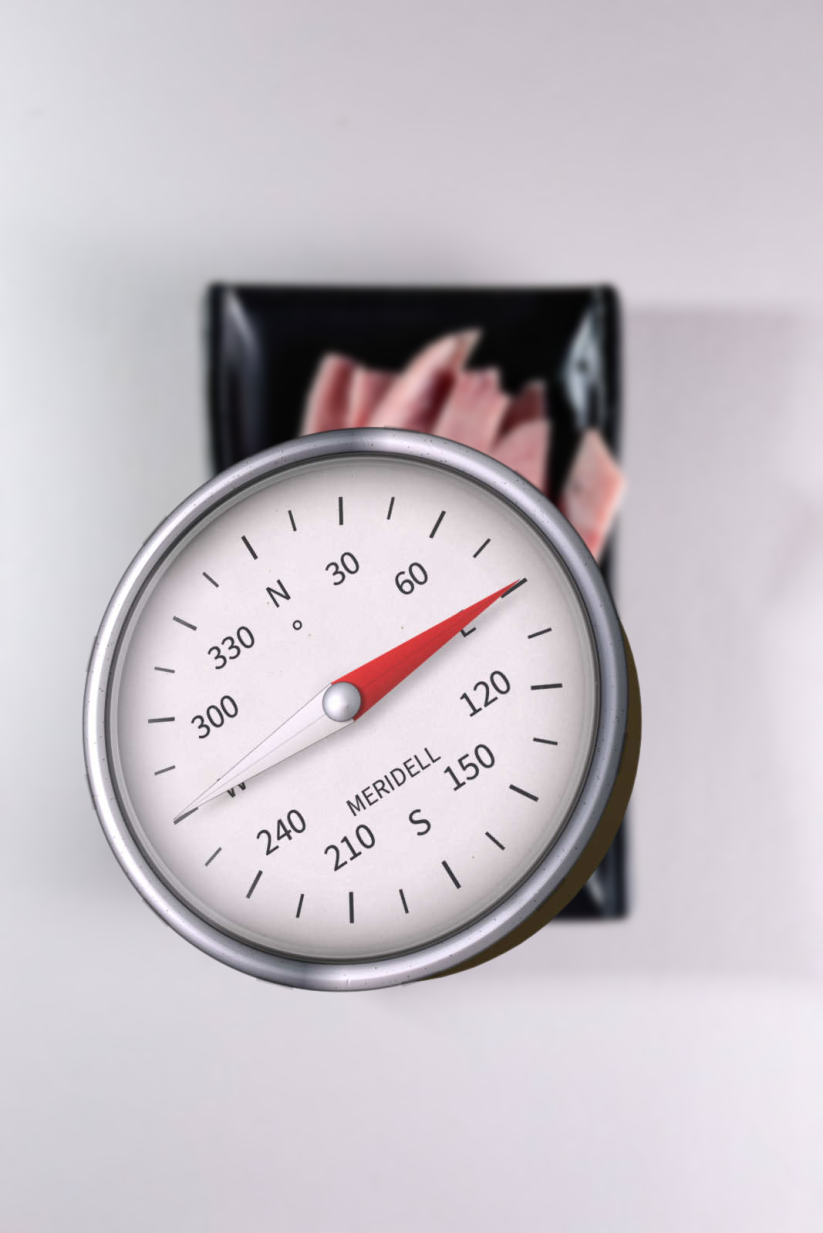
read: 90 °
